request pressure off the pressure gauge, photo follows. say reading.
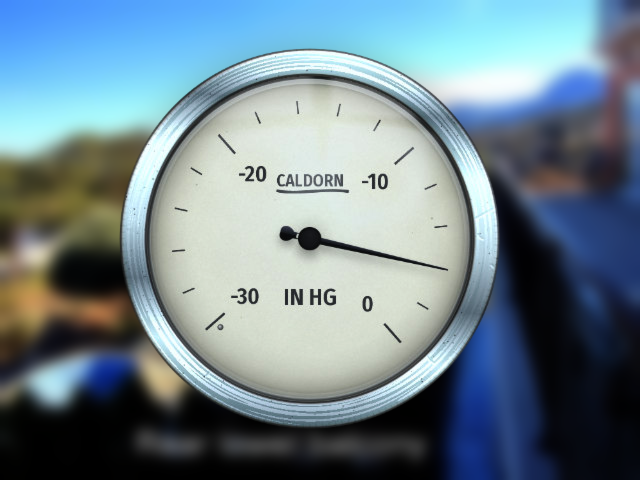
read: -4 inHg
